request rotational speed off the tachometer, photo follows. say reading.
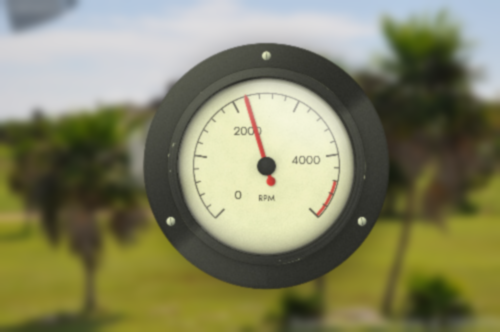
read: 2200 rpm
